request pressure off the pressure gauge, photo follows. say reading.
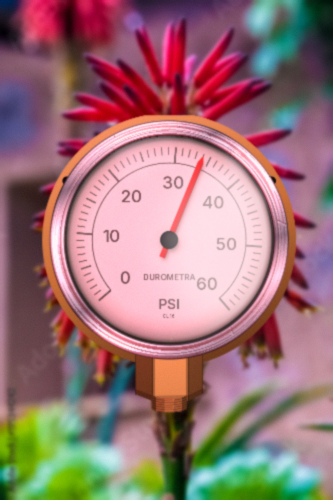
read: 34 psi
